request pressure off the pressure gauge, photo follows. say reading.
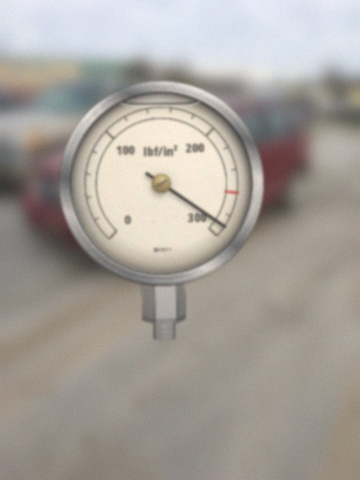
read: 290 psi
